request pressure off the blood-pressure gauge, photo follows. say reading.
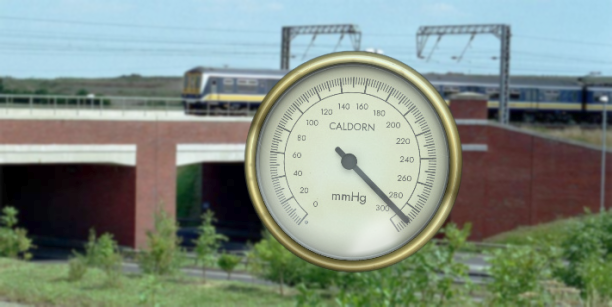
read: 290 mmHg
